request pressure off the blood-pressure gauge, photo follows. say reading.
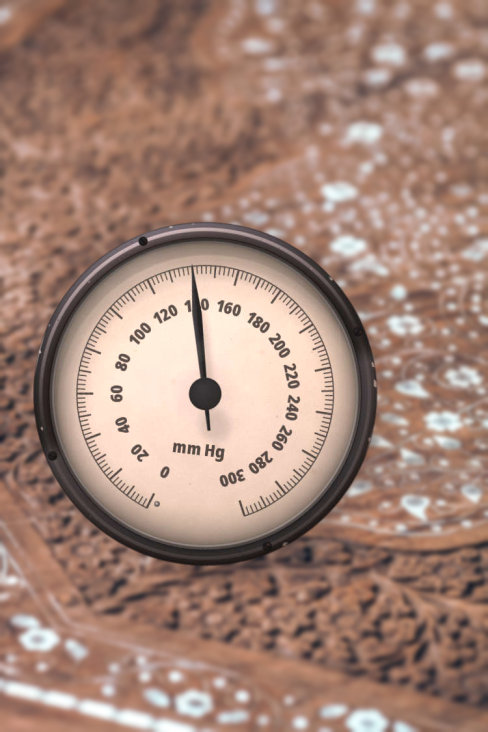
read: 140 mmHg
